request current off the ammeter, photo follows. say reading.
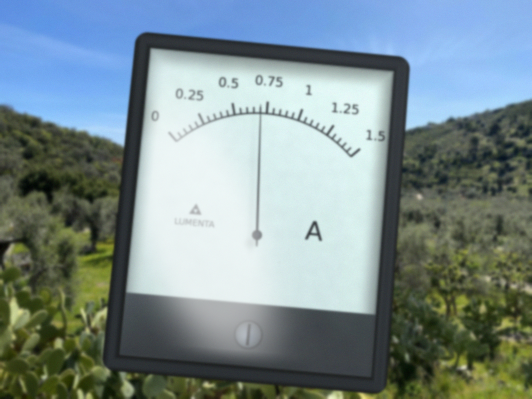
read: 0.7 A
